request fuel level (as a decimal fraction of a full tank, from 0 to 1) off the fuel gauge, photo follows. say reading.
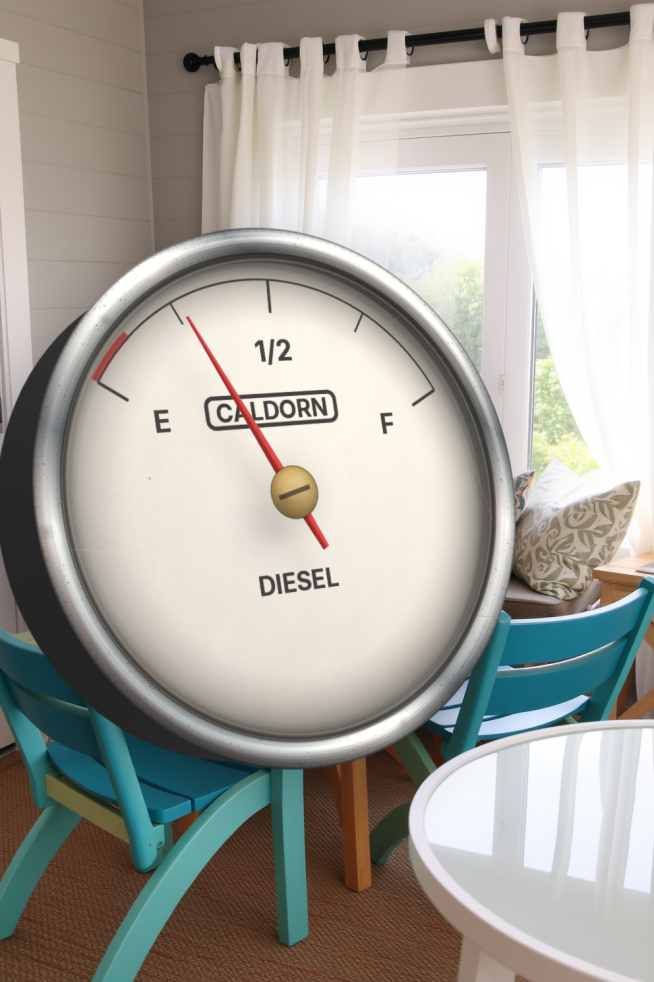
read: 0.25
